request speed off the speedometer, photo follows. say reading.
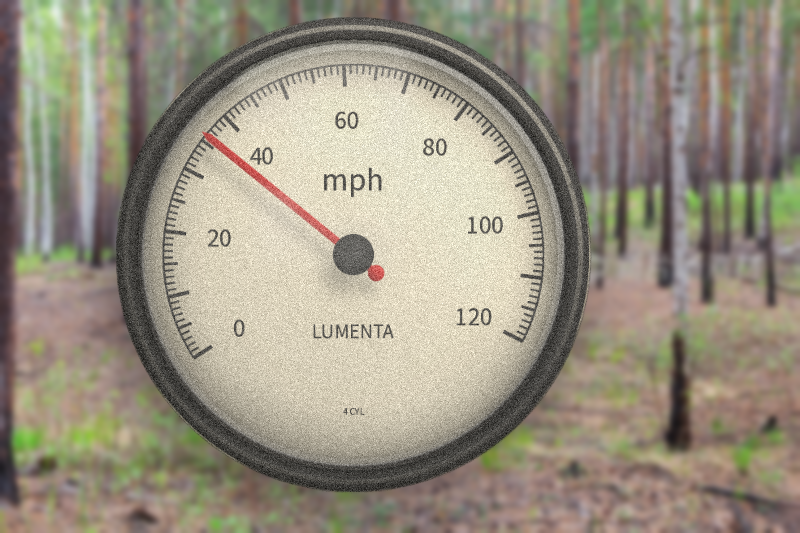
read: 36 mph
